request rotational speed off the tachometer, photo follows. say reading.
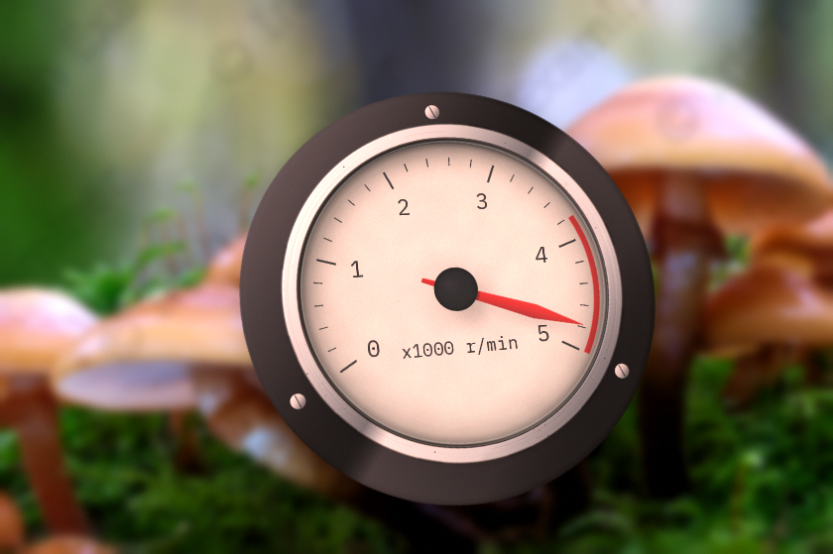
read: 4800 rpm
